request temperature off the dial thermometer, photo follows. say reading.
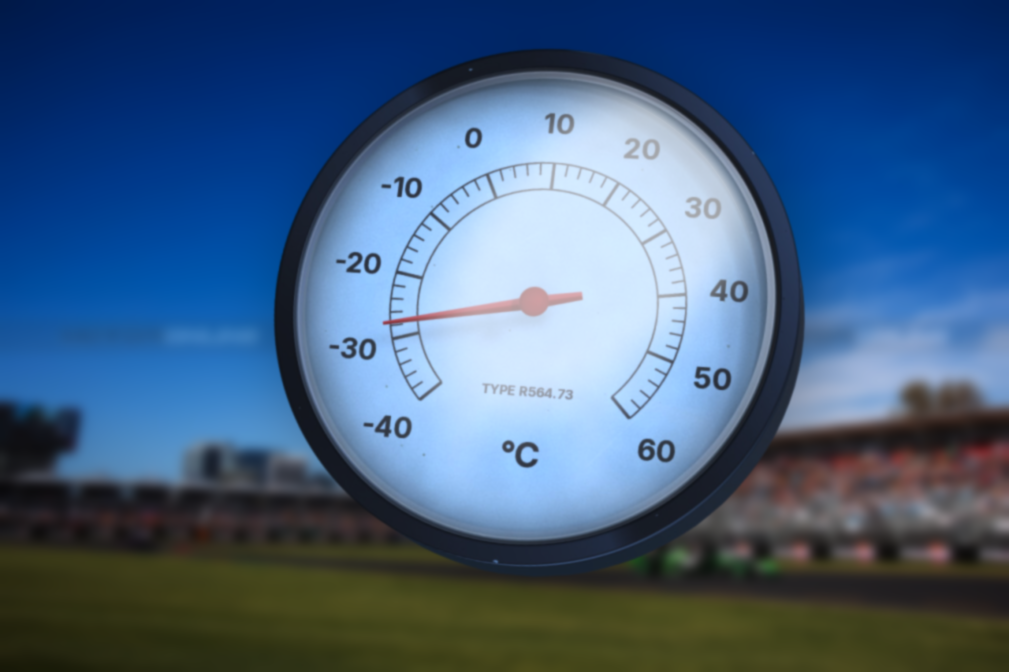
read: -28 °C
